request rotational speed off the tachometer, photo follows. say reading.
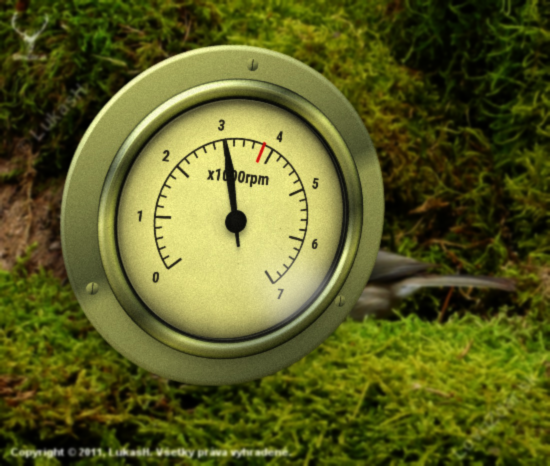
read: 3000 rpm
